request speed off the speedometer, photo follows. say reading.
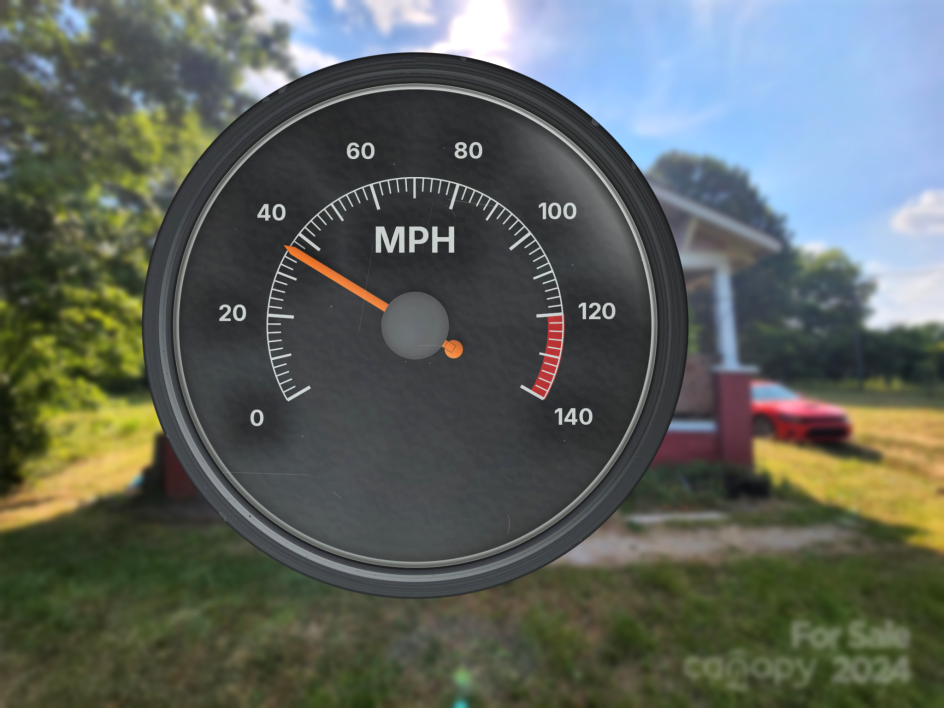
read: 36 mph
